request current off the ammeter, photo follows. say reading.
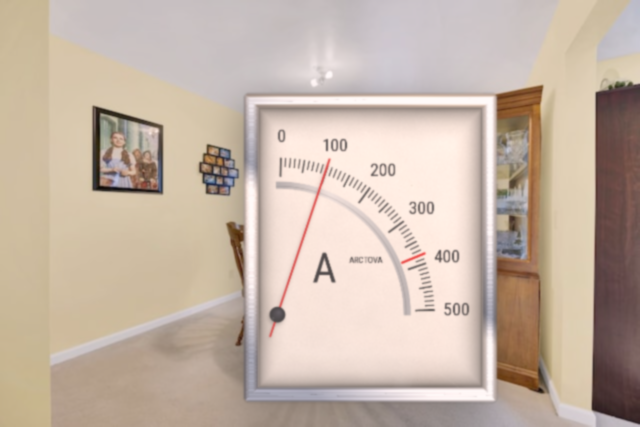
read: 100 A
